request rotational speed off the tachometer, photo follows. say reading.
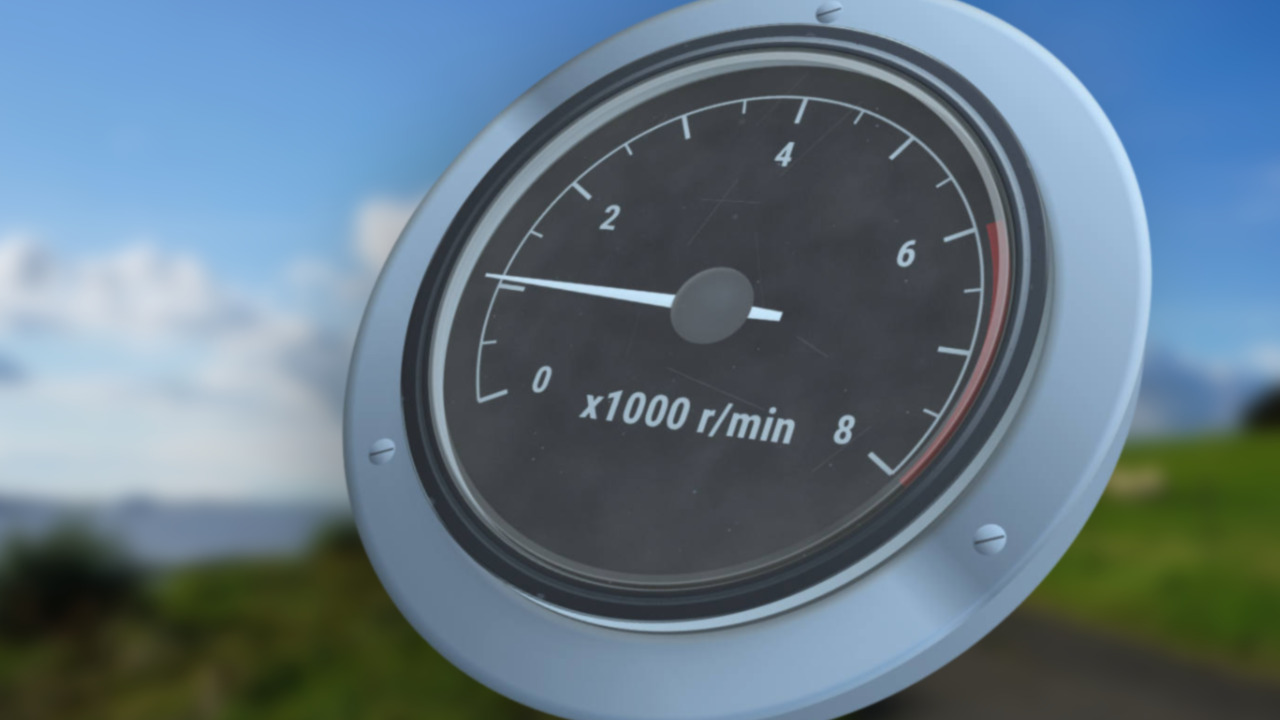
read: 1000 rpm
